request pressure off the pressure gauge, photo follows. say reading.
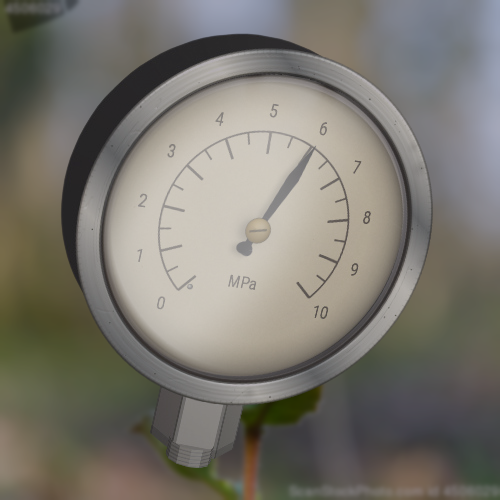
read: 6 MPa
